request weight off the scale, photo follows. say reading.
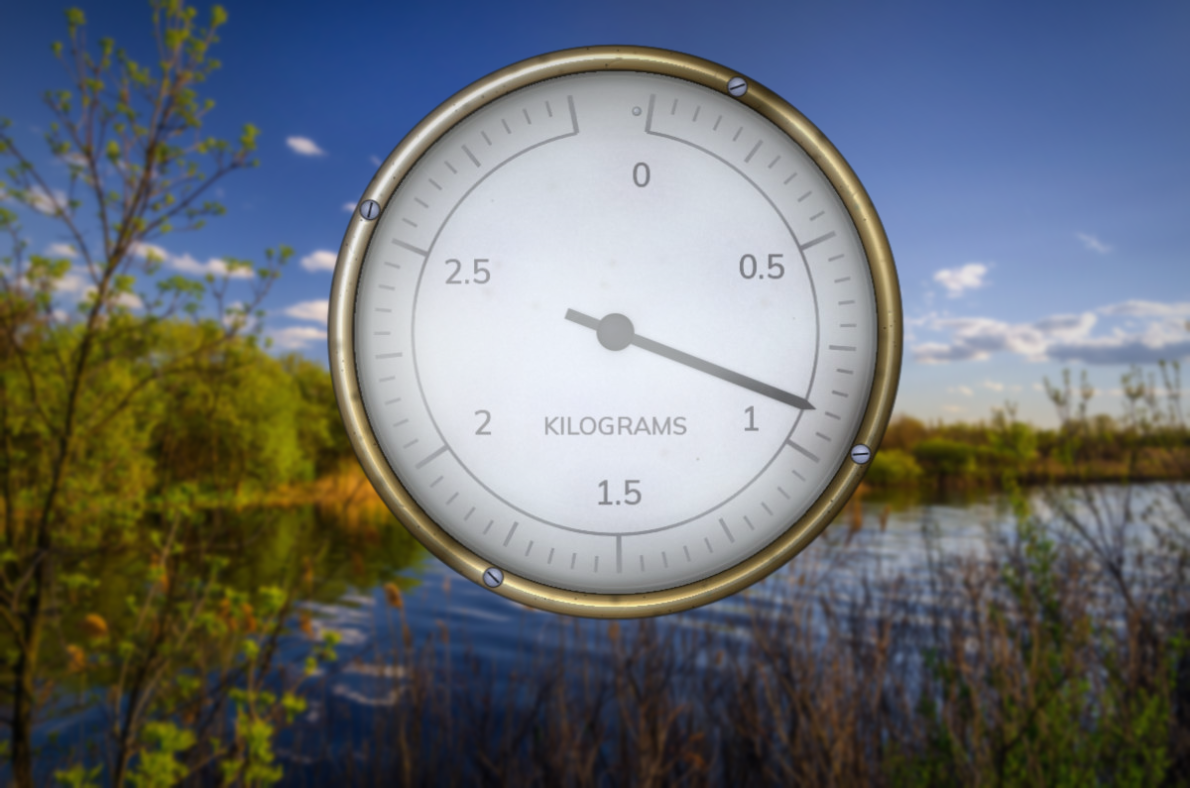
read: 0.9 kg
